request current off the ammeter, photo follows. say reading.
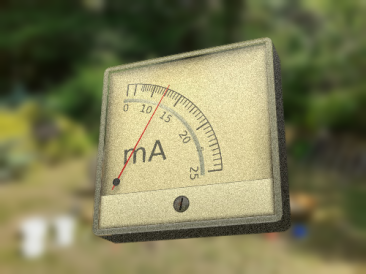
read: 12.5 mA
